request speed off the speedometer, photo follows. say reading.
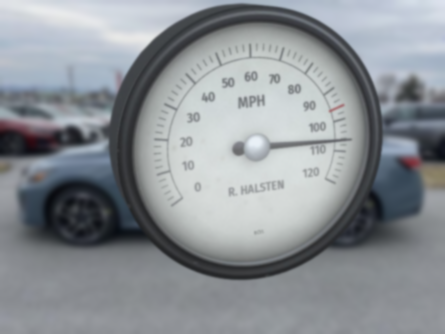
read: 106 mph
